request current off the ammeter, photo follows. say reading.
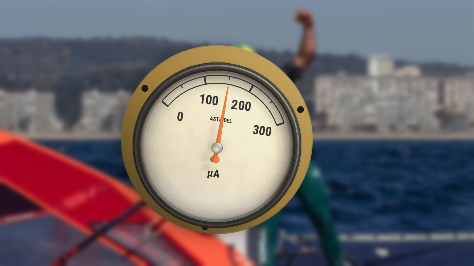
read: 150 µA
